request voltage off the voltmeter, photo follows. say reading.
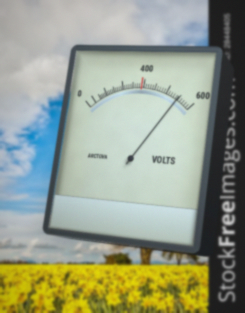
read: 550 V
